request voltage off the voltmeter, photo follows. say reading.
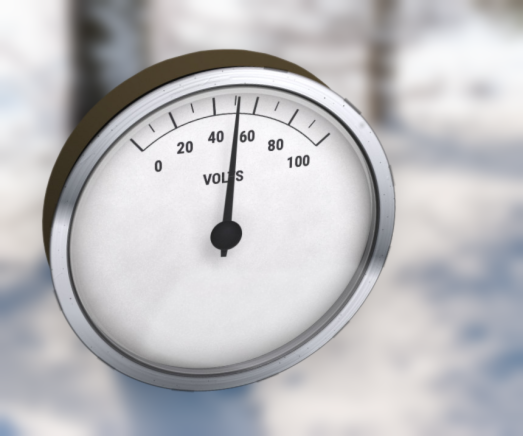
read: 50 V
